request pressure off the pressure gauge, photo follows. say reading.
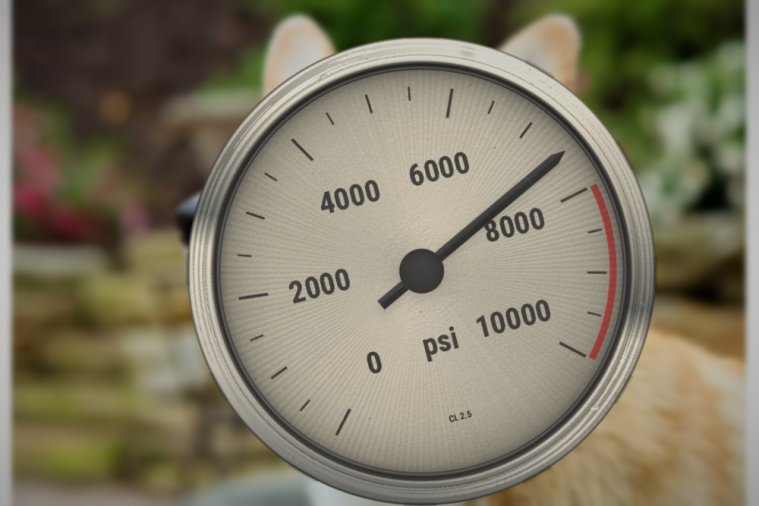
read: 7500 psi
